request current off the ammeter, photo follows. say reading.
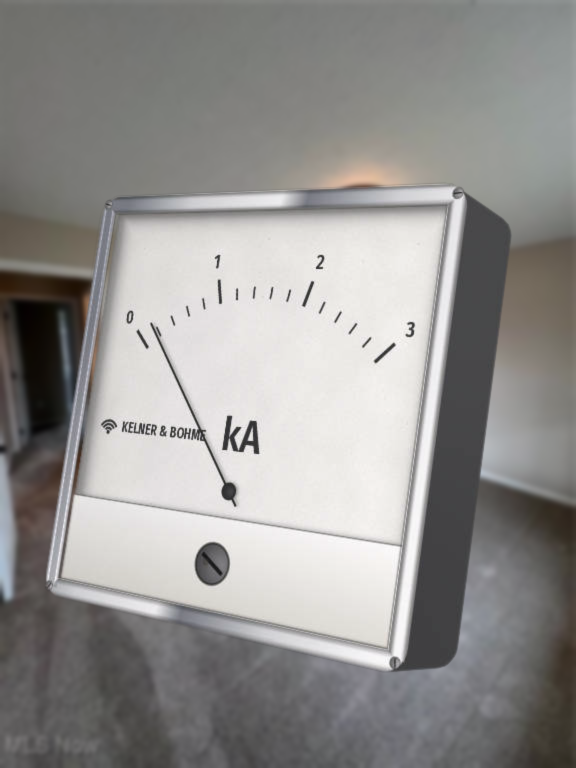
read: 0.2 kA
